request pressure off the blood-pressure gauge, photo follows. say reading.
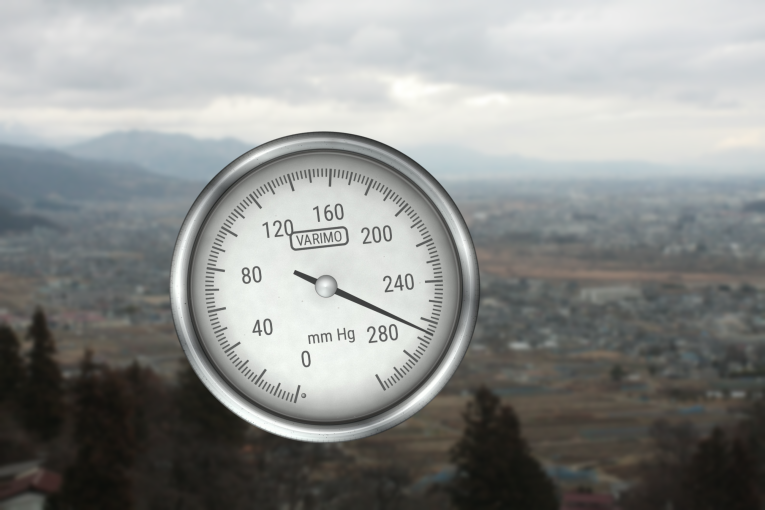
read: 266 mmHg
